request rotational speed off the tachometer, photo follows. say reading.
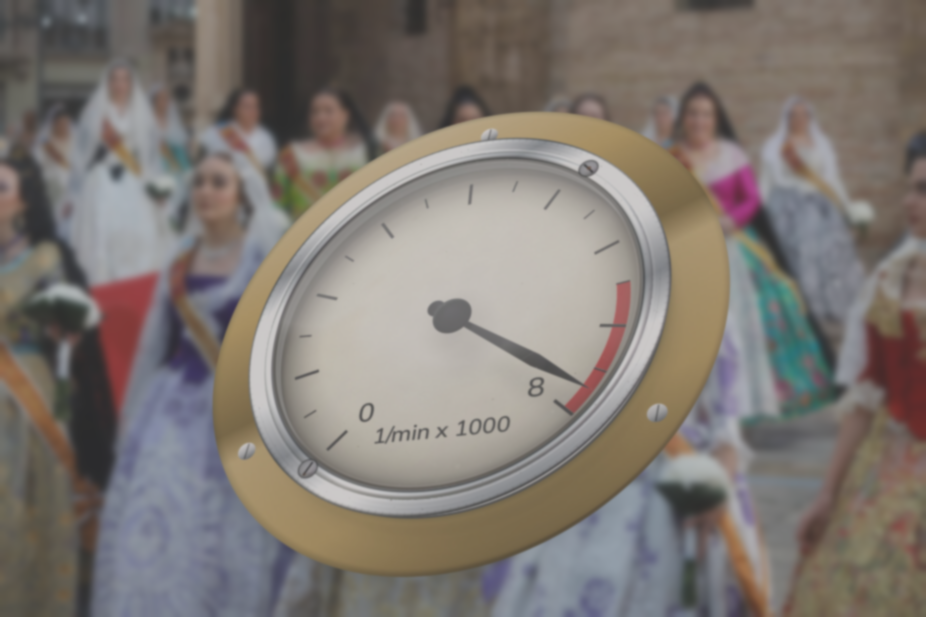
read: 7750 rpm
